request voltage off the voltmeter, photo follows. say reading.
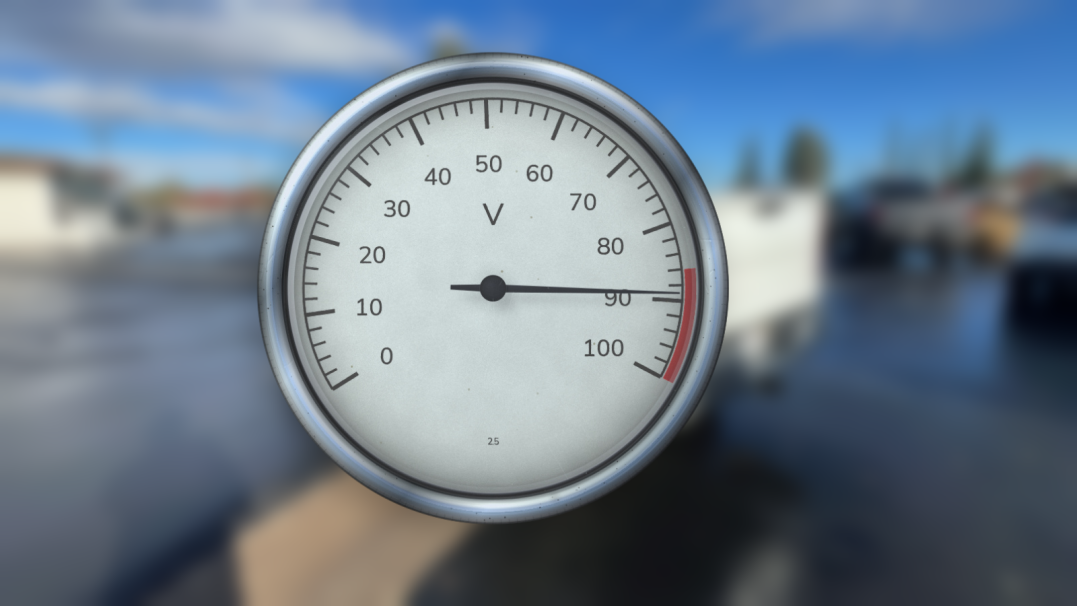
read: 89 V
